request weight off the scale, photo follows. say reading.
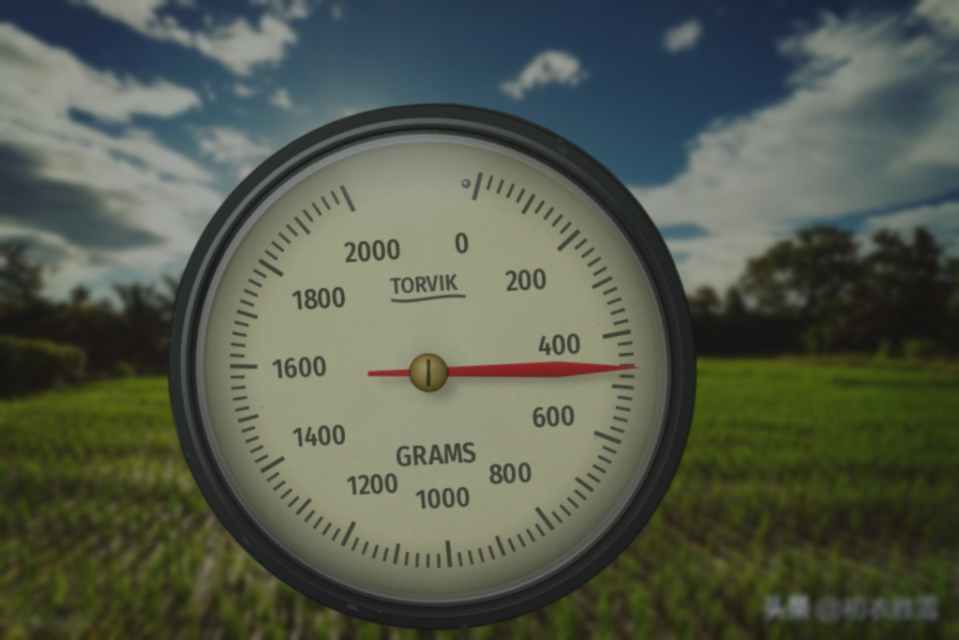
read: 460 g
